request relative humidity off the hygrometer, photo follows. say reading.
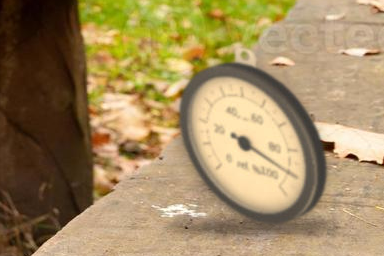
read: 90 %
